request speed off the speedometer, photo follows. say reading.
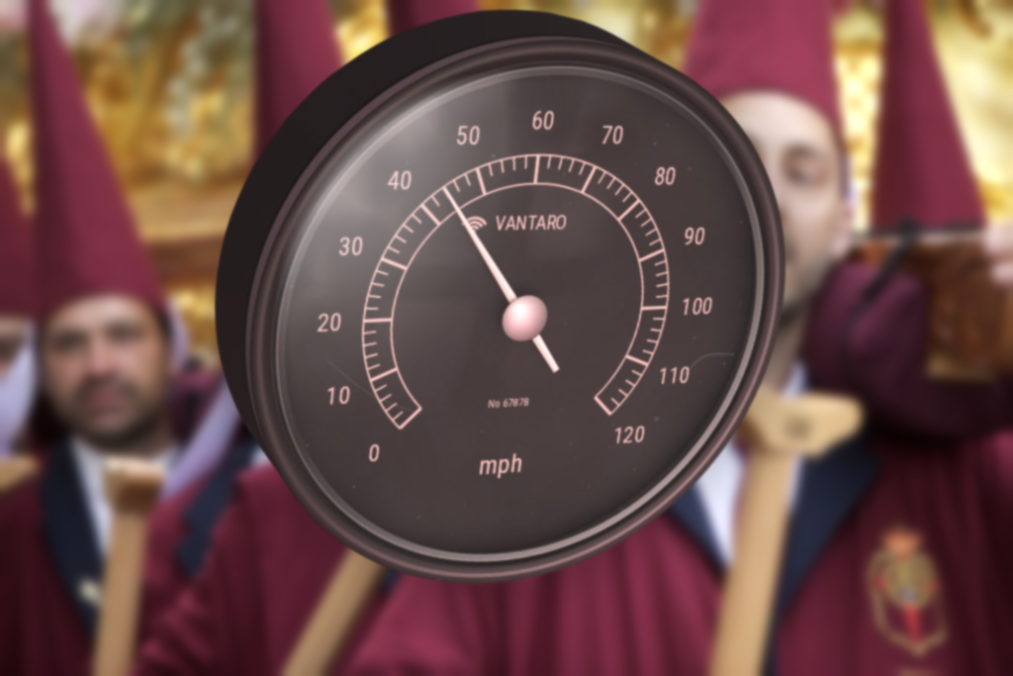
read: 44 mph
